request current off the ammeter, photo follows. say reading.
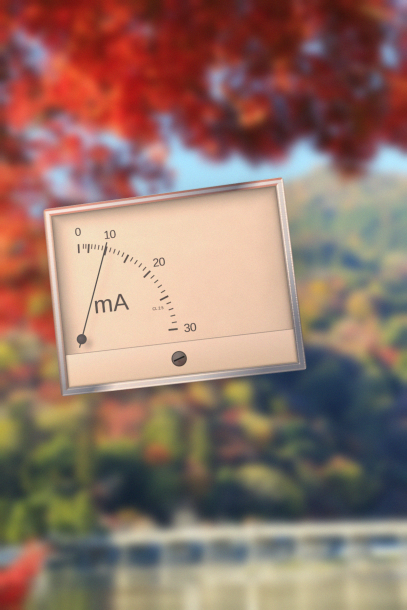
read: 10 mA
